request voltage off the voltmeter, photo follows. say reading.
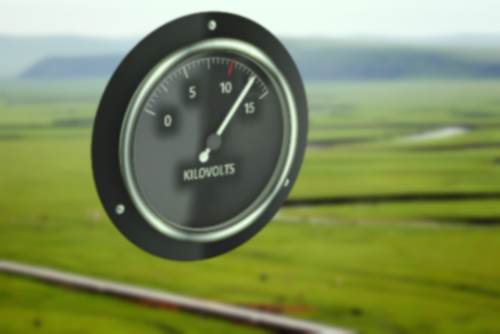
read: 12.5 kV
